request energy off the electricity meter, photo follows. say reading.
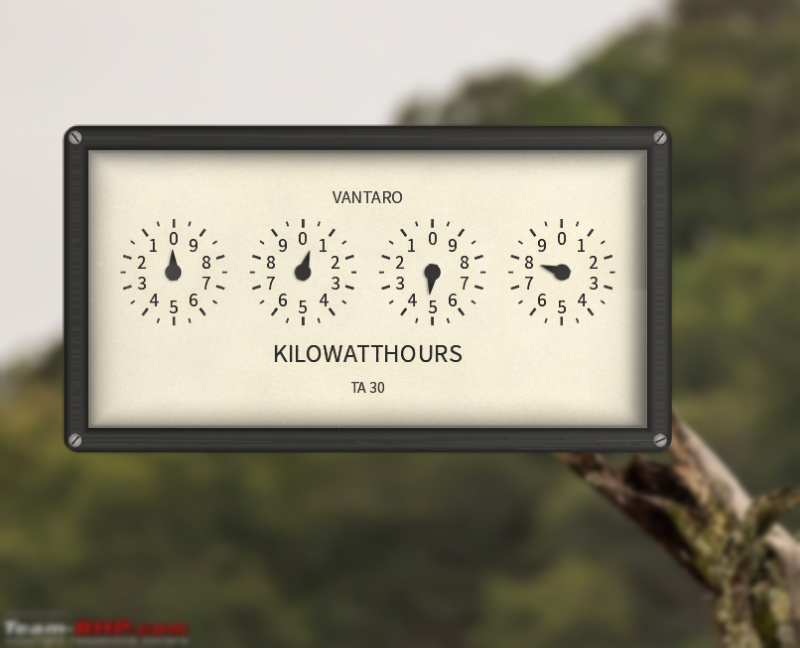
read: 48 kWh
